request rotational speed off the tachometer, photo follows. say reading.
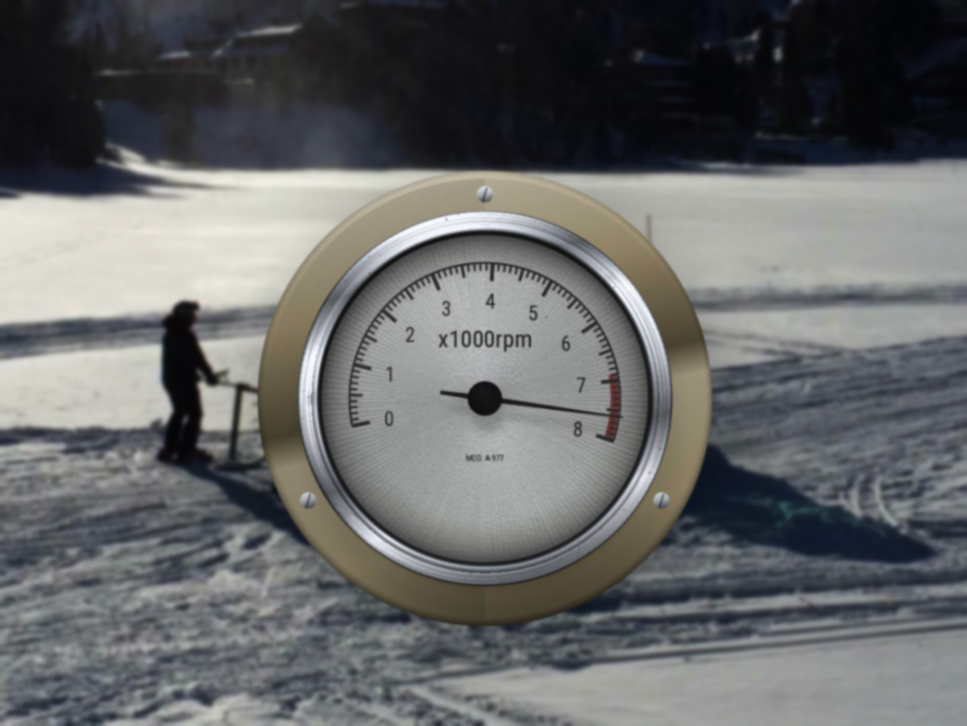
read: 7600 rpm
